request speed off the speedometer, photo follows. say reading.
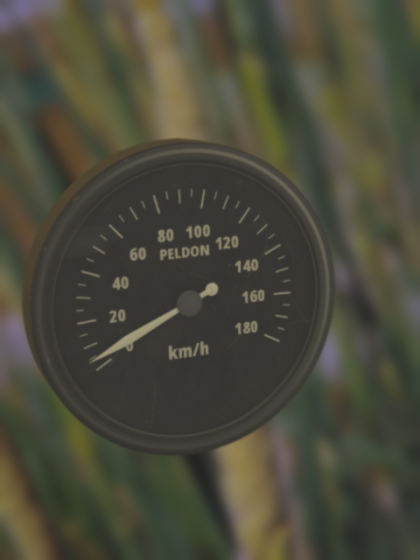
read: 5 km/h
